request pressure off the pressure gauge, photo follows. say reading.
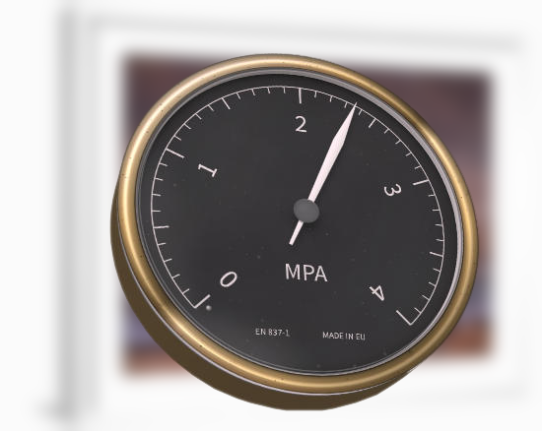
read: 2.35 MPa
